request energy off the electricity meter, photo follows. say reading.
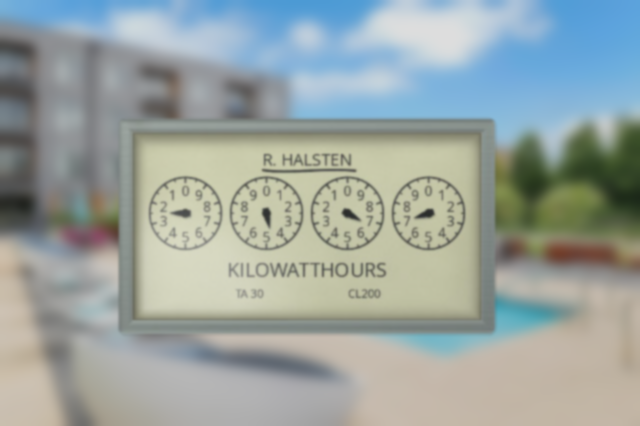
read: 2467 kWh
